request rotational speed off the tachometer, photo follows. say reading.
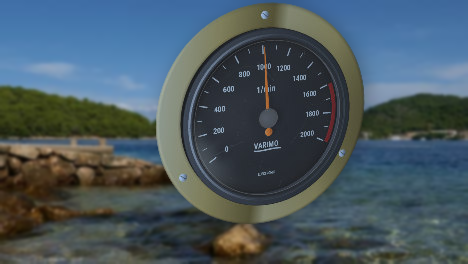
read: 1000 rpm
